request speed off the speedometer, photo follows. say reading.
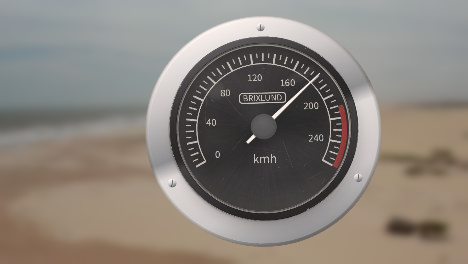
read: 180 km/h
